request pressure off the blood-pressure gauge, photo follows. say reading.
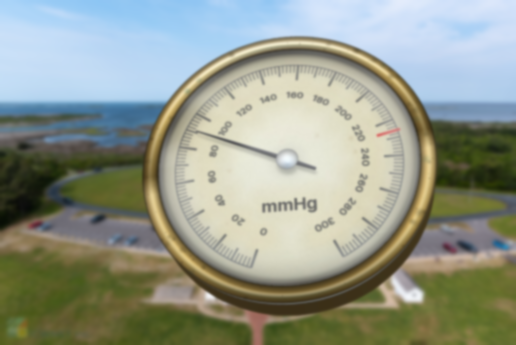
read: 90 mmHg
